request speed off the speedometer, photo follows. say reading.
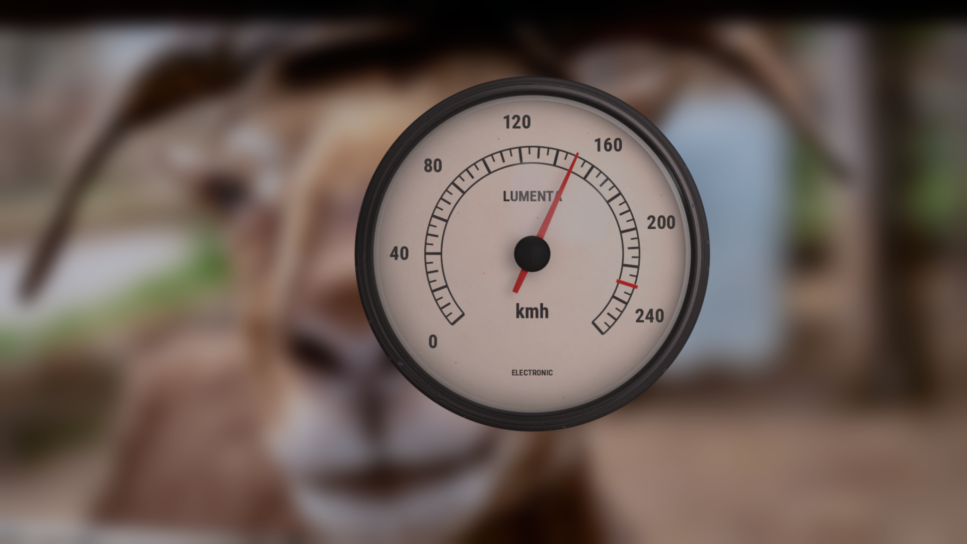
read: 150 km/h
